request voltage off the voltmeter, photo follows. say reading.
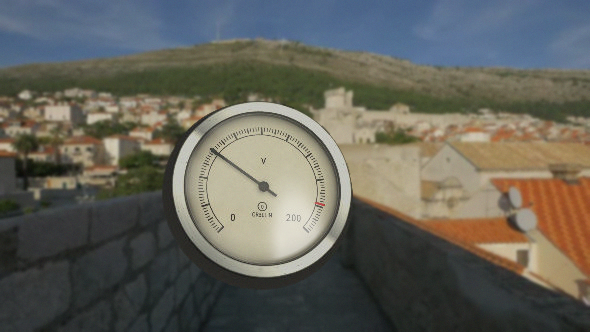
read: 60 V
